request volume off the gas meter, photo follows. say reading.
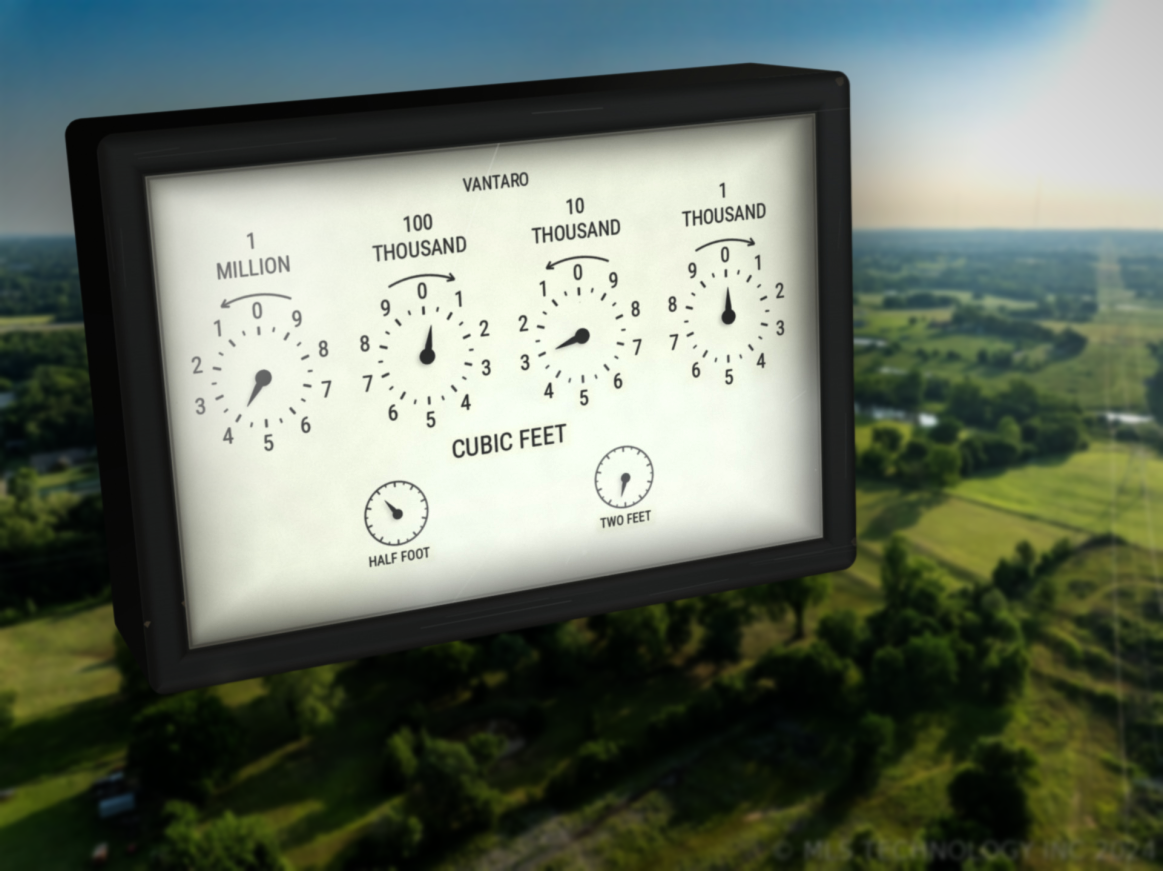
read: 403000 ft³
